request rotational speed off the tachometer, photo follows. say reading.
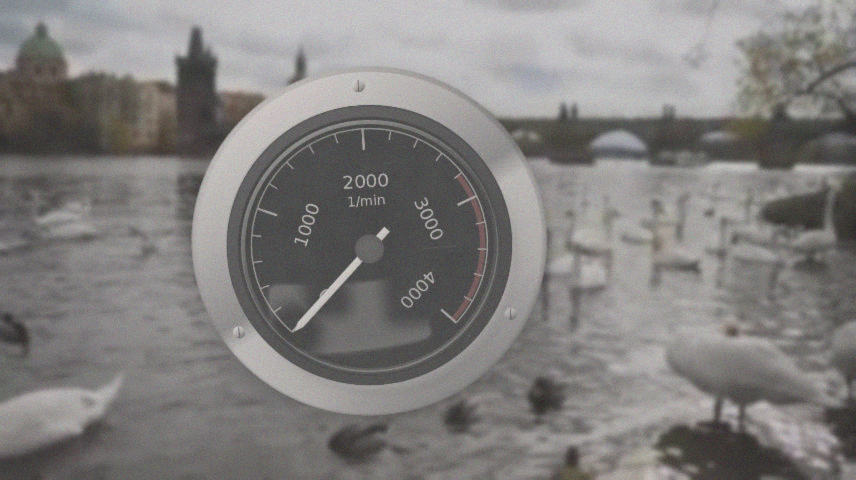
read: 0 rpm
